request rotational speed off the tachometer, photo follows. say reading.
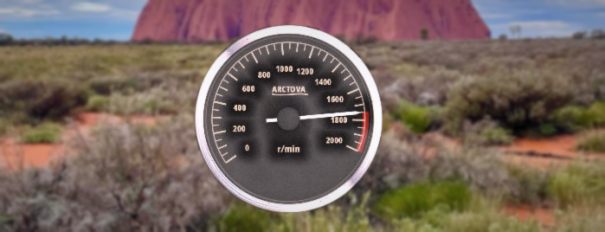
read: 1750 rpm
